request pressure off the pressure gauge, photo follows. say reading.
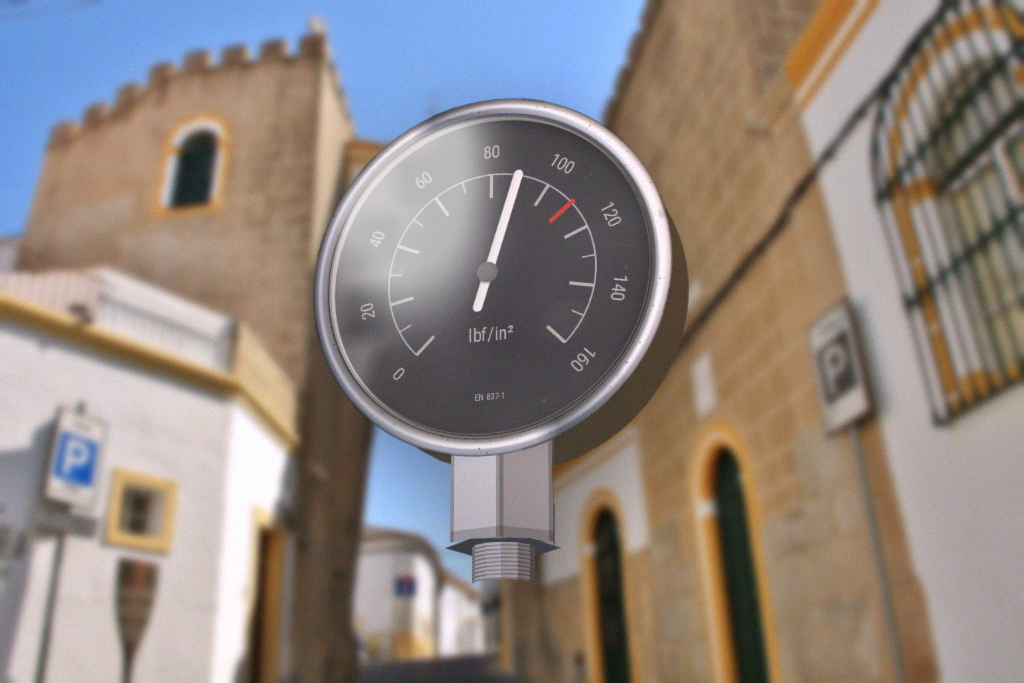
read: 90 psi
